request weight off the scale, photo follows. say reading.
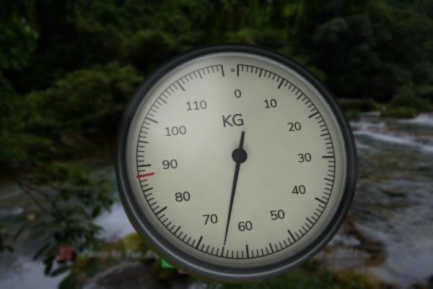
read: 65 kg
